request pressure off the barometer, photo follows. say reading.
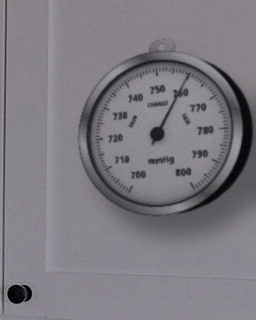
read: 760 mmHg
